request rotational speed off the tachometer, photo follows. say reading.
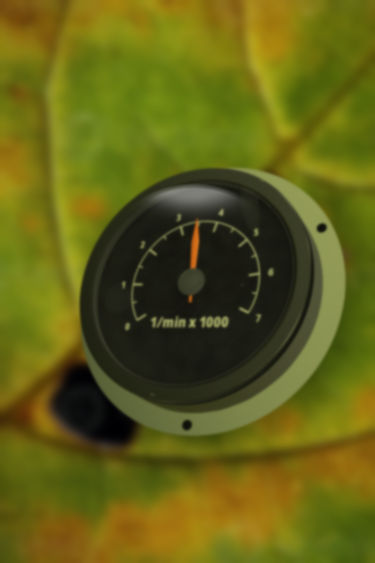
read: 3500 rpm
